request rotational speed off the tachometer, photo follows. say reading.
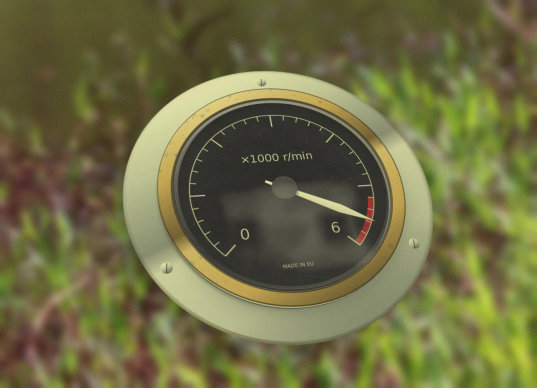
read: 5600 rpm
